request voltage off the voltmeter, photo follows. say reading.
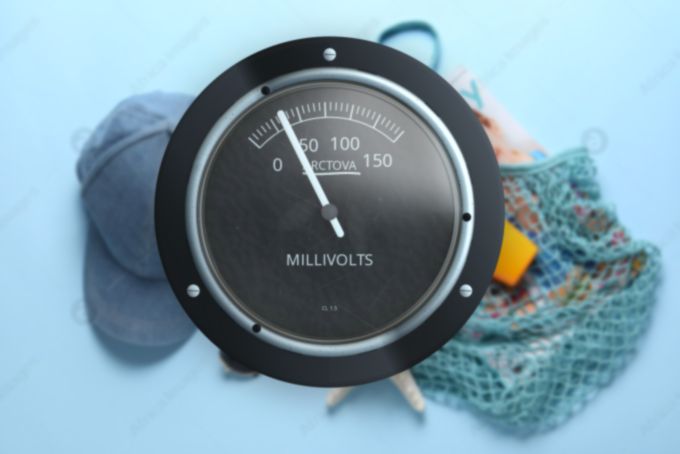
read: 35 mV
